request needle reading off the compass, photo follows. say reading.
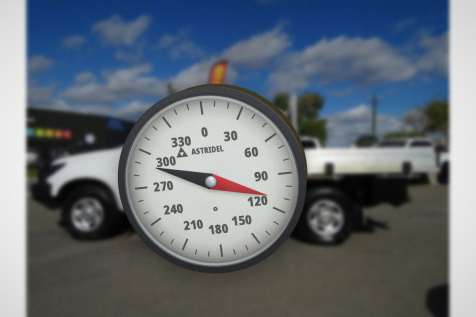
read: 110 °
